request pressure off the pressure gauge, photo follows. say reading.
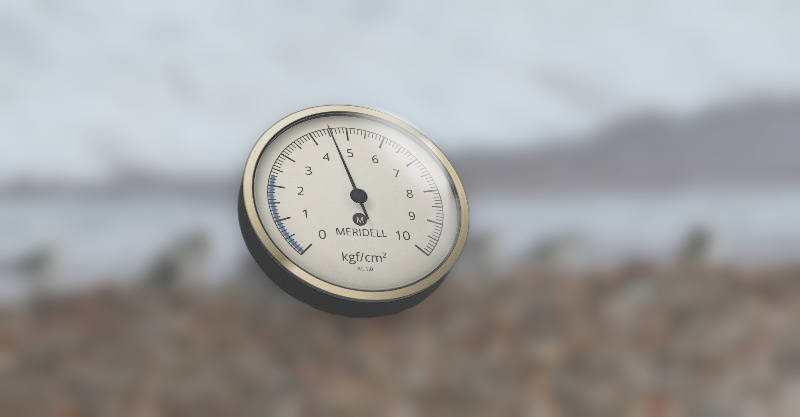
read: 4.5 kg/cm²
